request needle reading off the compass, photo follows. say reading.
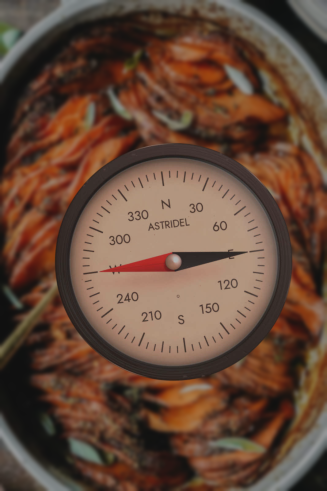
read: 270 °
